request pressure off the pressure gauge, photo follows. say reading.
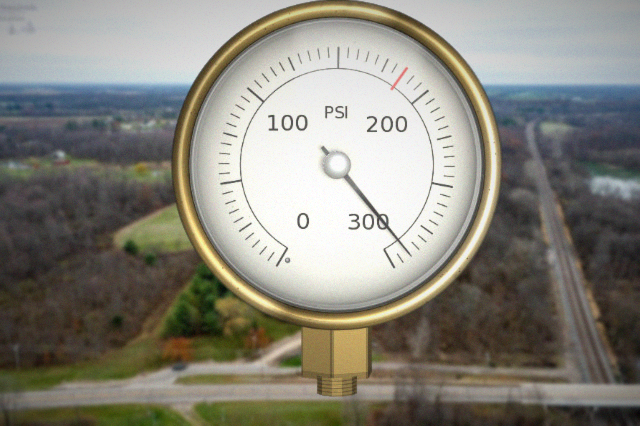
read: 290 psi
